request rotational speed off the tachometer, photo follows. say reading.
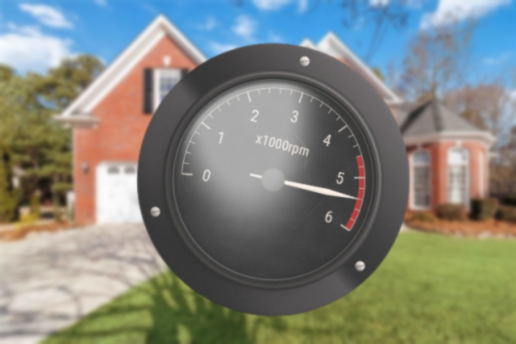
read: 5400 rpm
